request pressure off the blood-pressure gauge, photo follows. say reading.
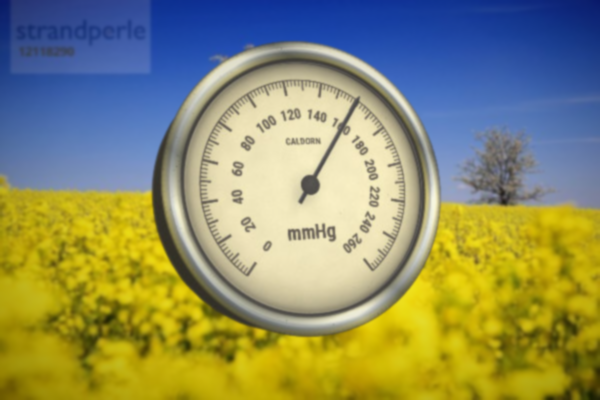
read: 160 mmHg
